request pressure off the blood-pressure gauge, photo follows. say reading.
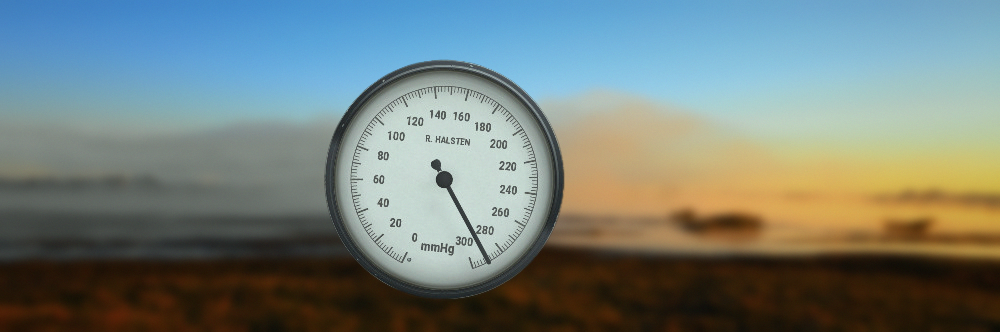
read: 290 mmHg
